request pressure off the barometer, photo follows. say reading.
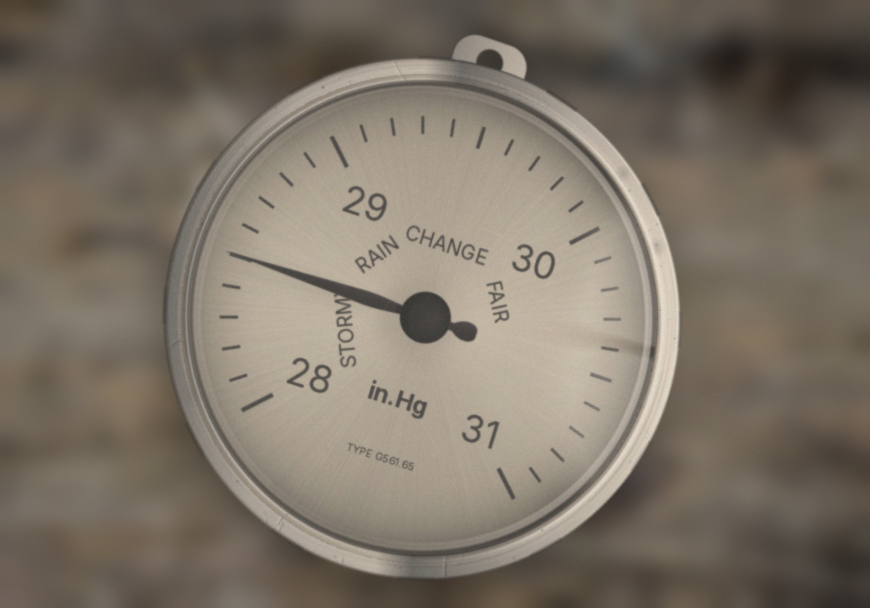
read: 28.5 inHg
